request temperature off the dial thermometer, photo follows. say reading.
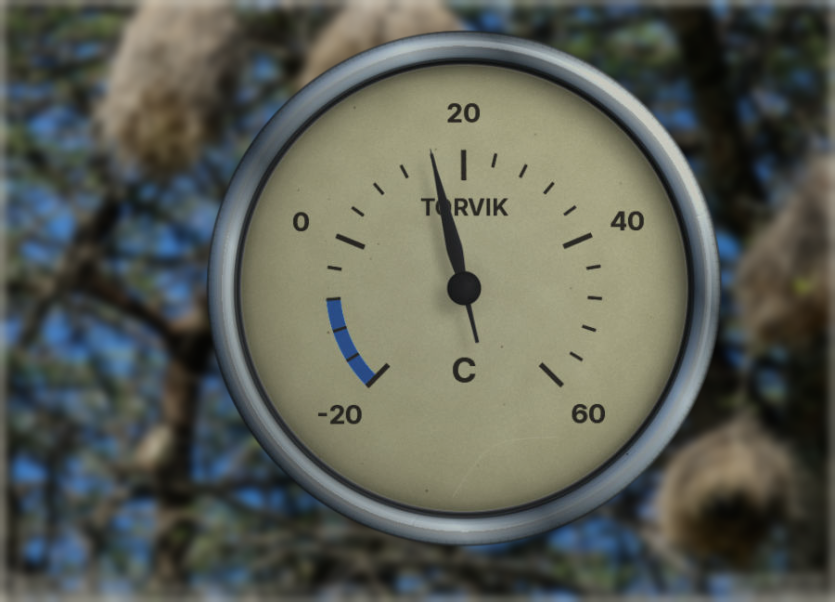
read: 16 °C
